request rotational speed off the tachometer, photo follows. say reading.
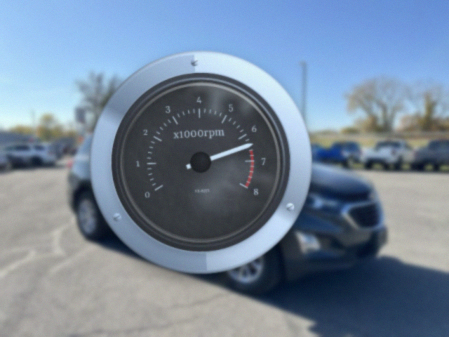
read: 6400 rpm
